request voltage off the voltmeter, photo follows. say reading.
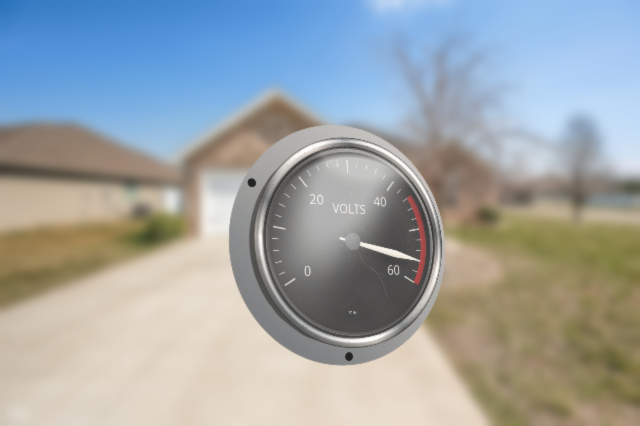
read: 56 V
